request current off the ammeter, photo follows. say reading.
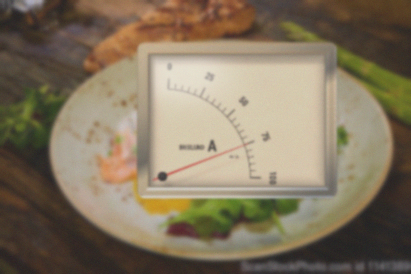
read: 75 A
